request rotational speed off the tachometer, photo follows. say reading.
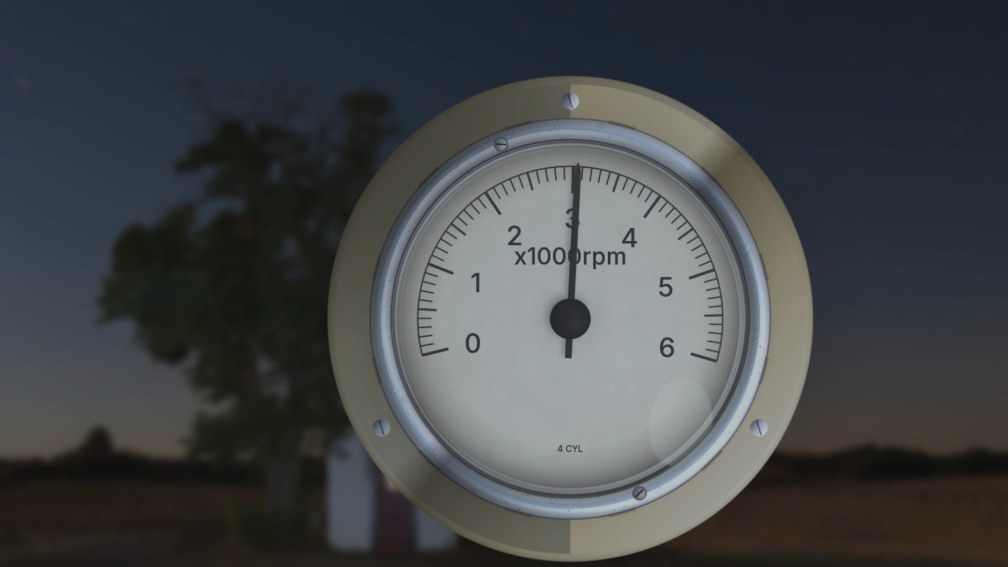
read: 3050 rpm
